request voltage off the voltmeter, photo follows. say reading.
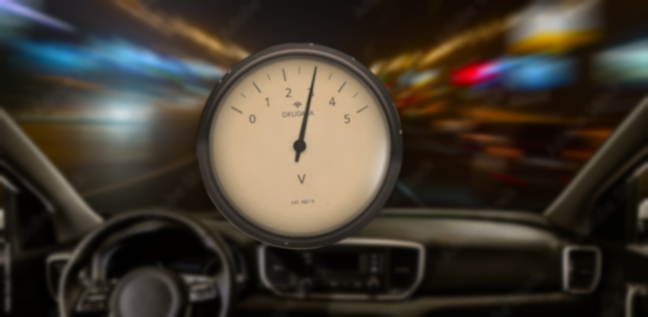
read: 3 V
